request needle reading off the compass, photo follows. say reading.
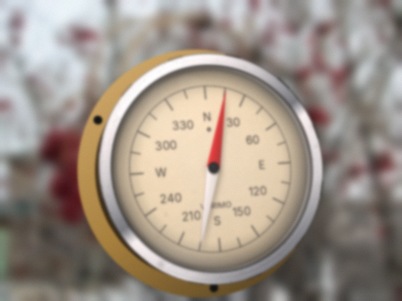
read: 15 °
